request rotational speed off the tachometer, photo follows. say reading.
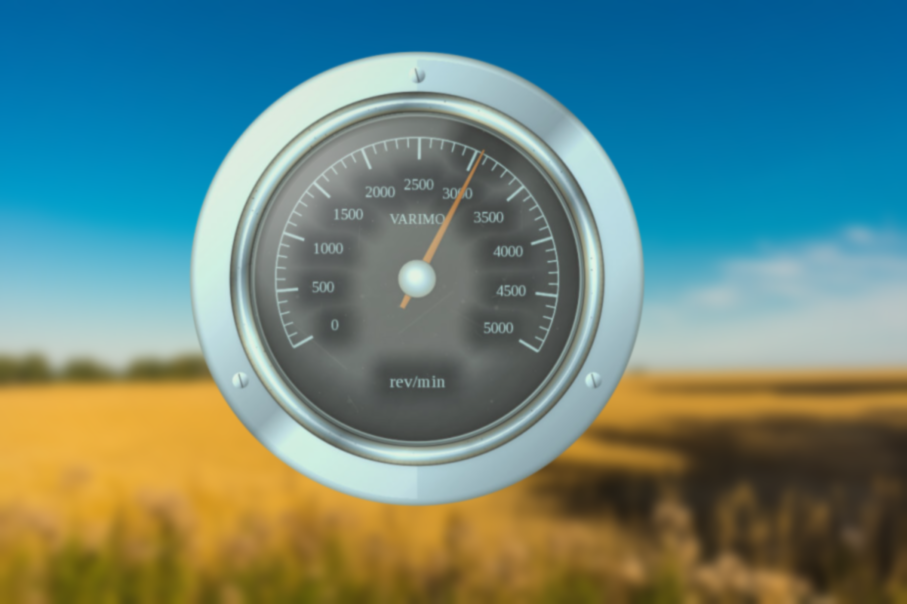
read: 3050 rpm
